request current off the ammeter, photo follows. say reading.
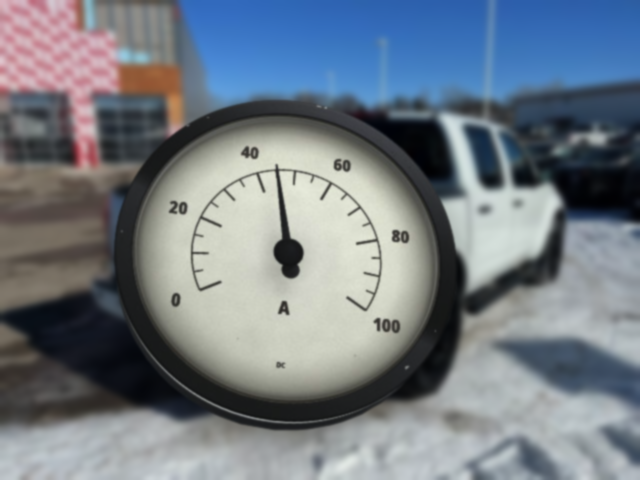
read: 45 A
